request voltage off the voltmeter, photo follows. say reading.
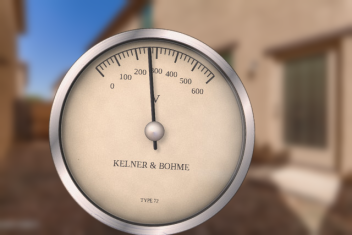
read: 260 V
